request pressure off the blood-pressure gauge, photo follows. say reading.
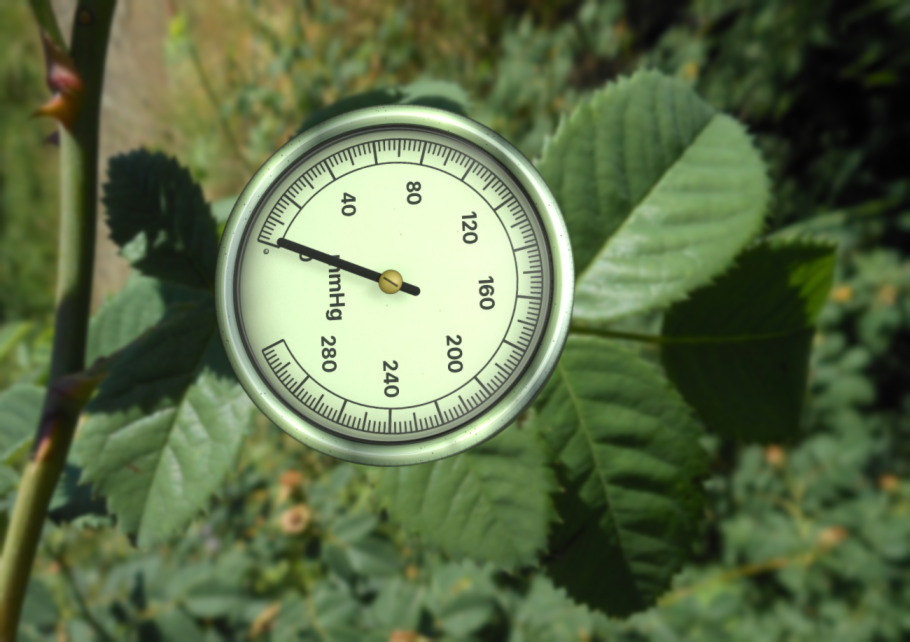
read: 2 mmHg
